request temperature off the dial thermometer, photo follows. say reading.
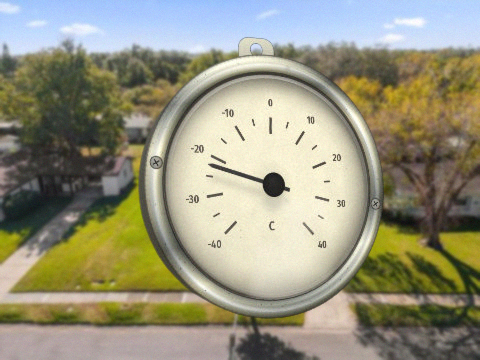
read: -22.5 °C
